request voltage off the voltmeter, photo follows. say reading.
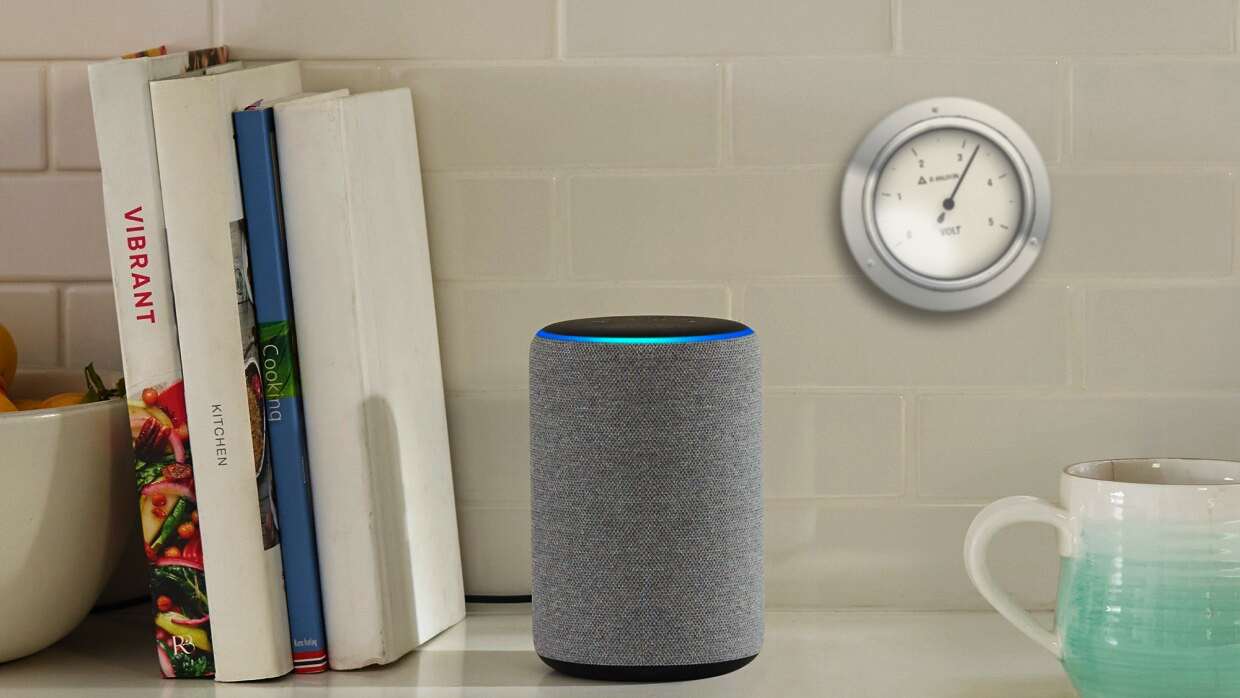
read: 3.25 V
